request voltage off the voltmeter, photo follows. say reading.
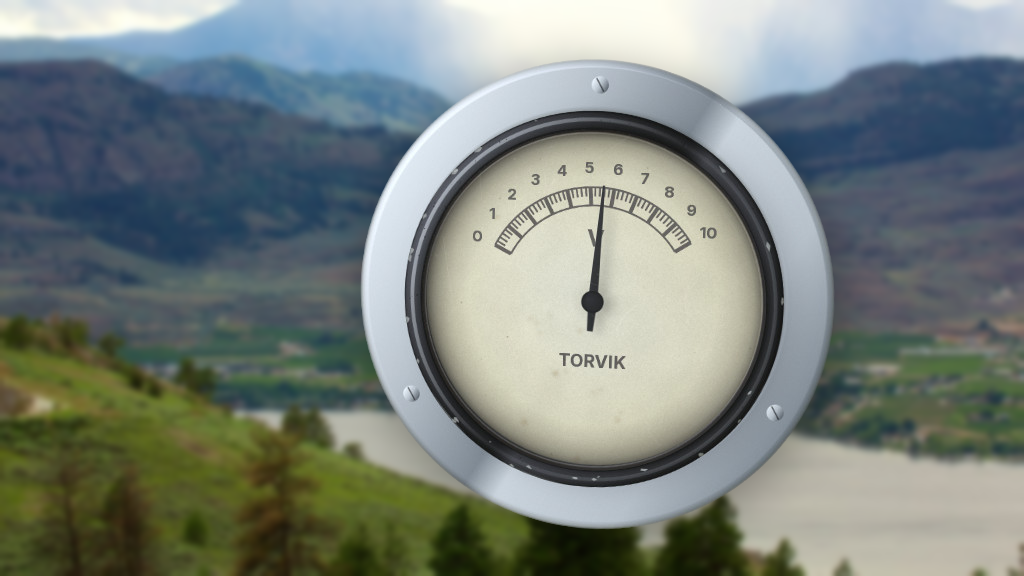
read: 5.6 V
